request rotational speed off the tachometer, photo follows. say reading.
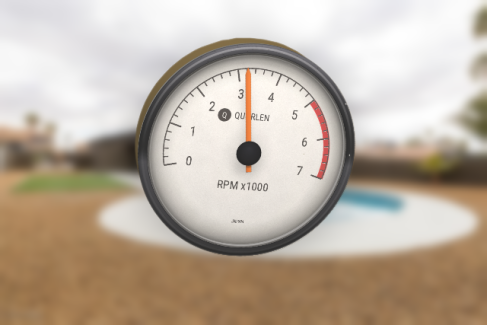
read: 3200 rpm
